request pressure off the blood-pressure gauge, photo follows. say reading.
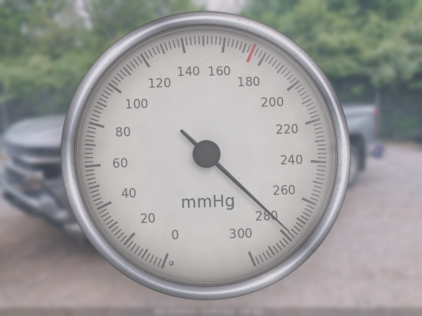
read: 278 mmHg
